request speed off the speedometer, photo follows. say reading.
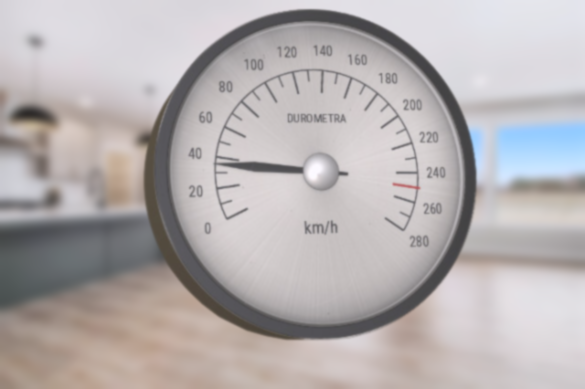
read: 35 km/h
